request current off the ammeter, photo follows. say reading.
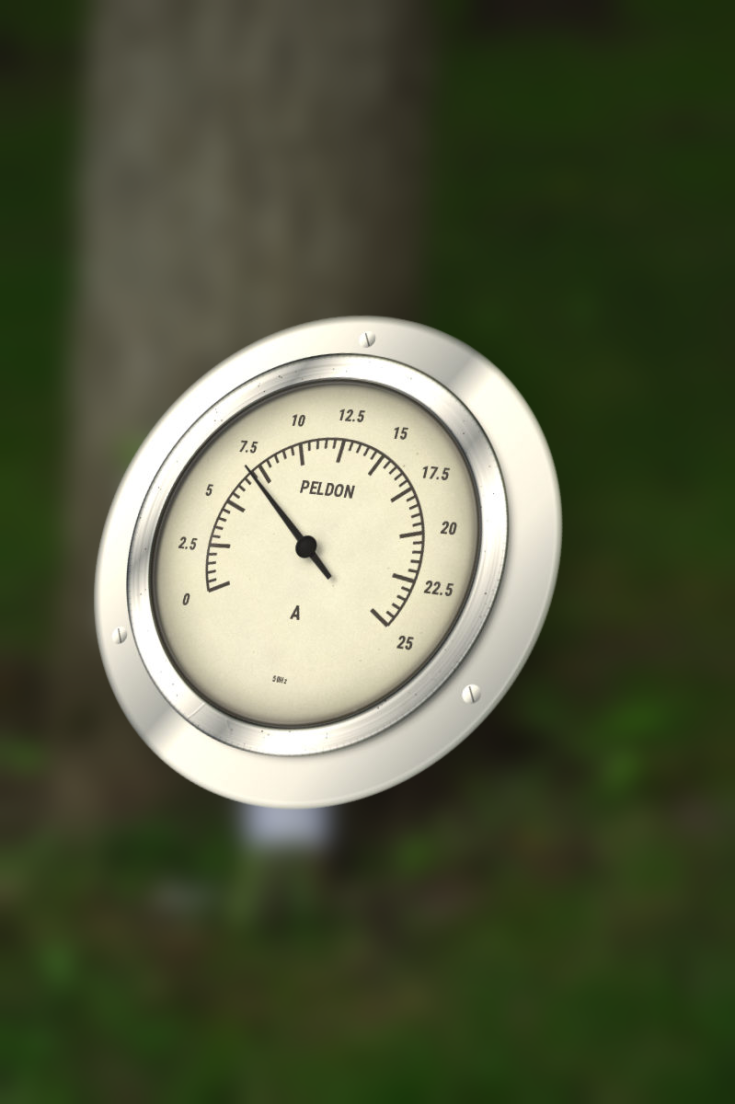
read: 7 A
